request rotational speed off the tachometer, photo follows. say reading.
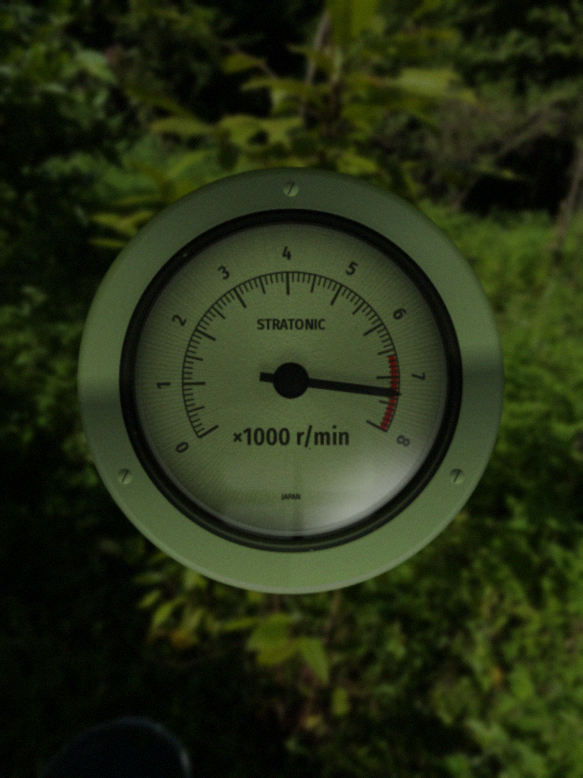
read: 7300 rpm
